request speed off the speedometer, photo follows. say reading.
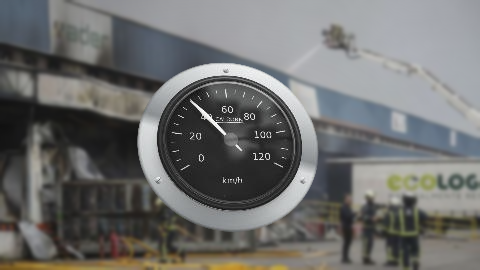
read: 40 km/h
